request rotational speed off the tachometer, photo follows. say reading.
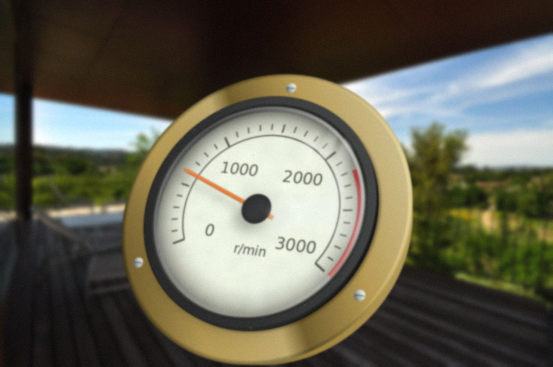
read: 600 rpm
